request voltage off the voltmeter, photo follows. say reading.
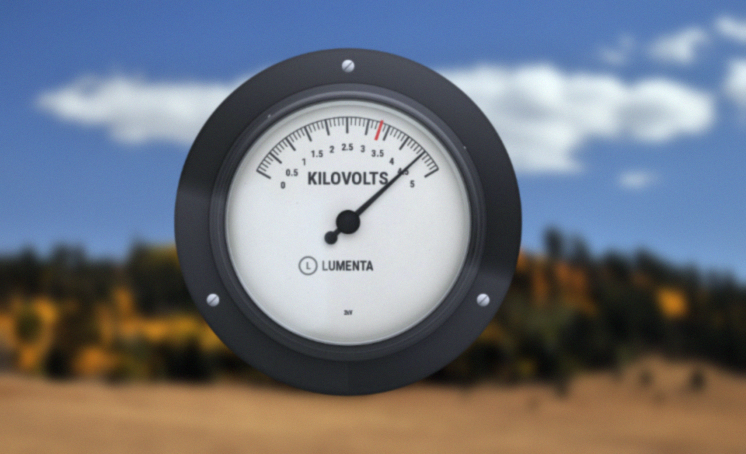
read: 4.5 kV
